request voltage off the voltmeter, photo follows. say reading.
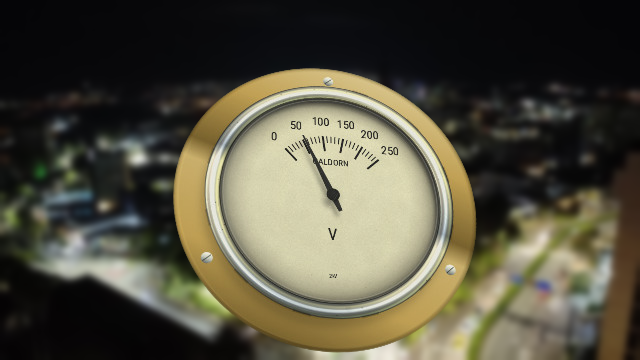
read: 50 V
